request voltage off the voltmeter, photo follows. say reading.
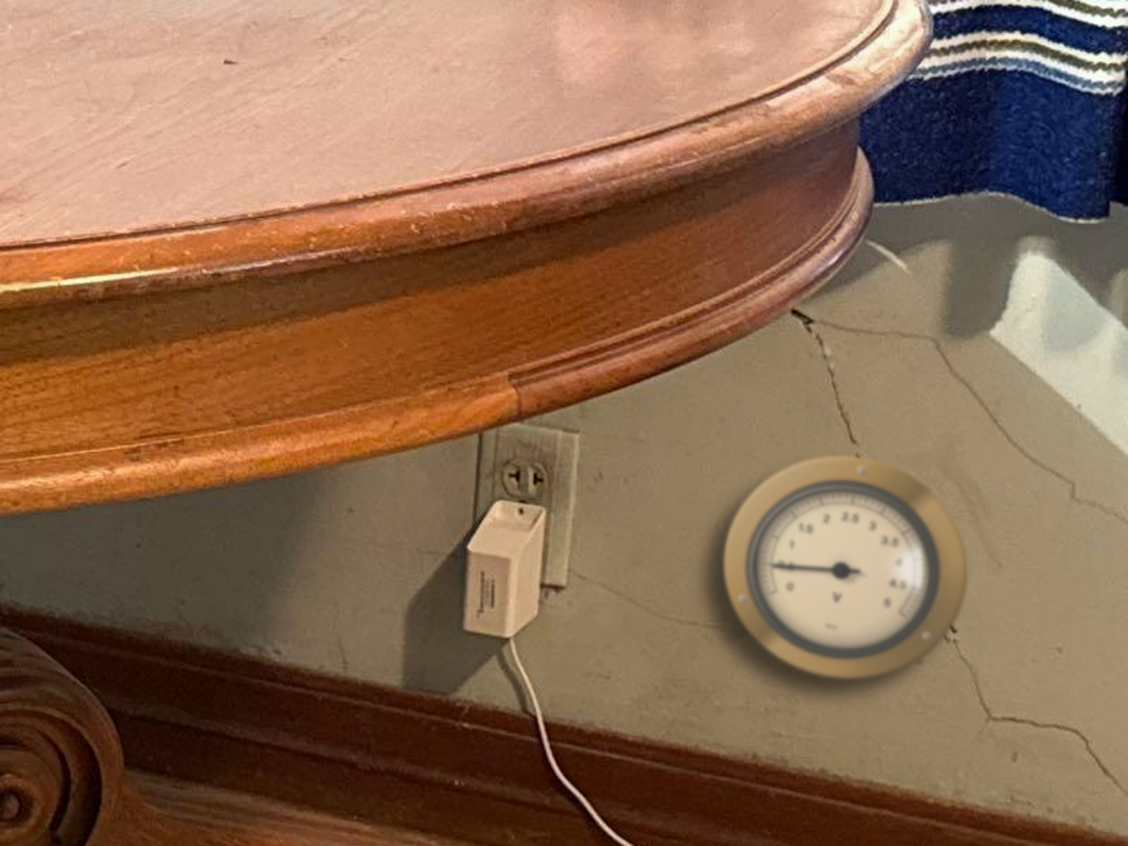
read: 0.5 V
